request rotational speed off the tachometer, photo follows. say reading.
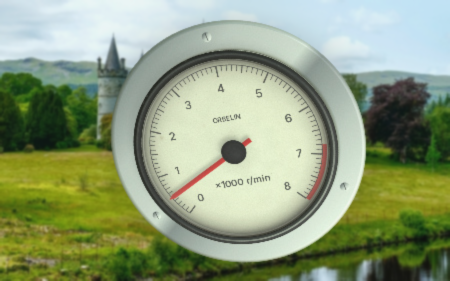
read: 500 rpm
